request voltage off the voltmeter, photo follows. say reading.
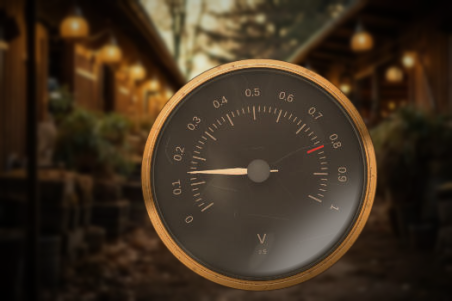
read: 0.14 V
